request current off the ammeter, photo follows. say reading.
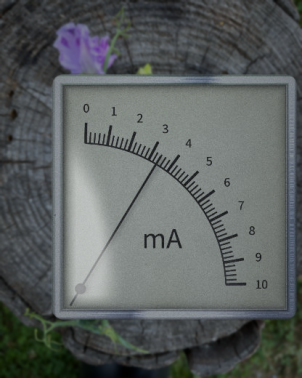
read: 3.4 mA
